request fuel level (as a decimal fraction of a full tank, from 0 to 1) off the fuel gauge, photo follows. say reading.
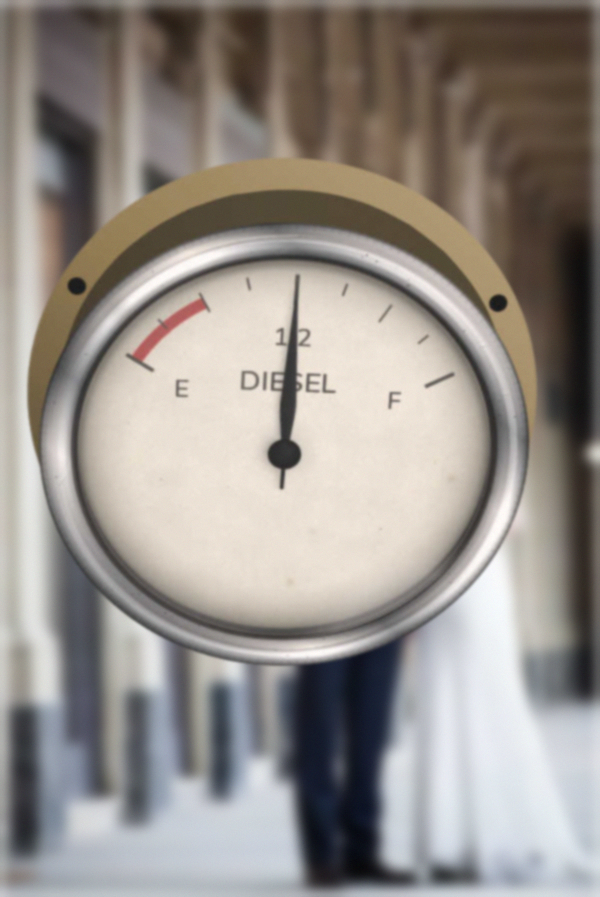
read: 0.5
